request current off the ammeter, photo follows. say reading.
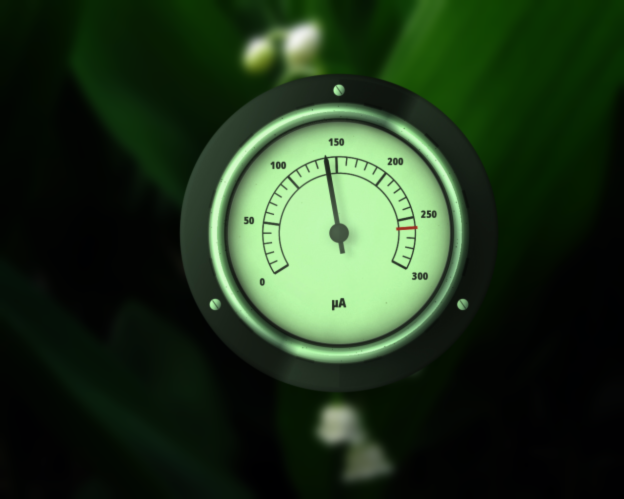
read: 140 µA
